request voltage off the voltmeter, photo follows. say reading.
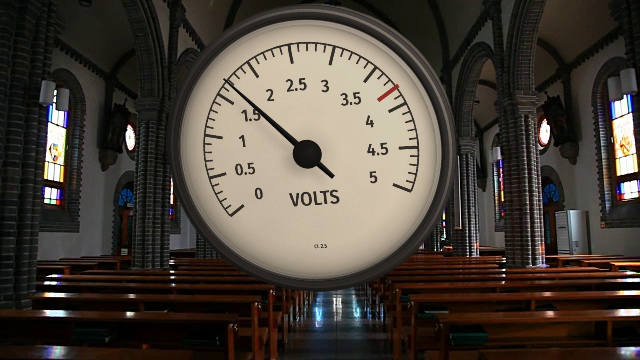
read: 1.7 V
